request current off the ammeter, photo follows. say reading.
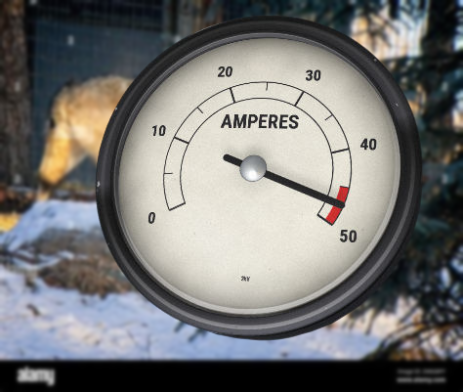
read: 47.5 A
